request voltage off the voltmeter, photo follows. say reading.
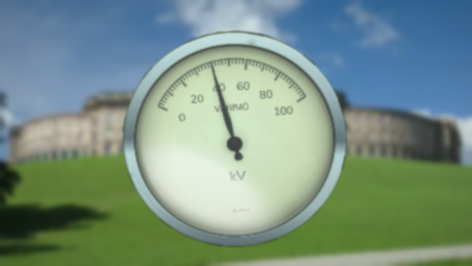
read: 40 kV
